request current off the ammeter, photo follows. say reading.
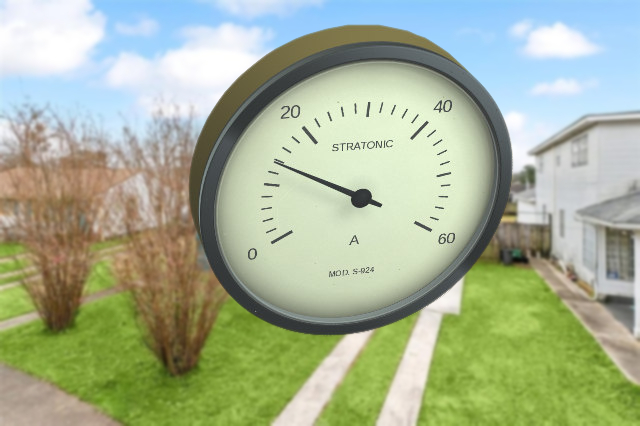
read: 14 A
